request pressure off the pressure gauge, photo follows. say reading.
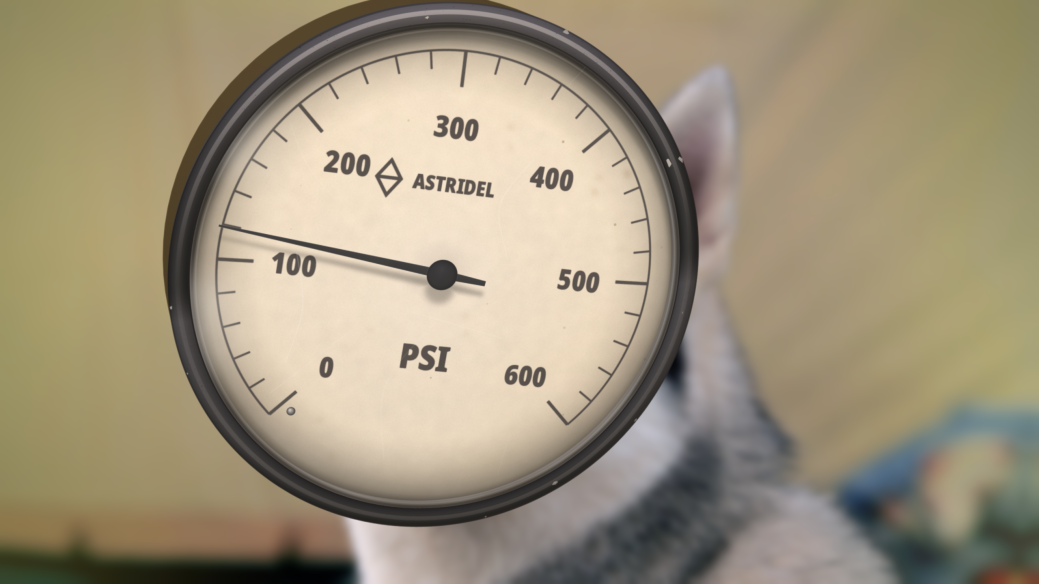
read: 120 psi
